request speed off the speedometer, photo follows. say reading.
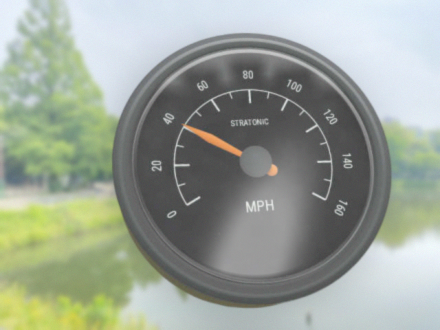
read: 40 mph
